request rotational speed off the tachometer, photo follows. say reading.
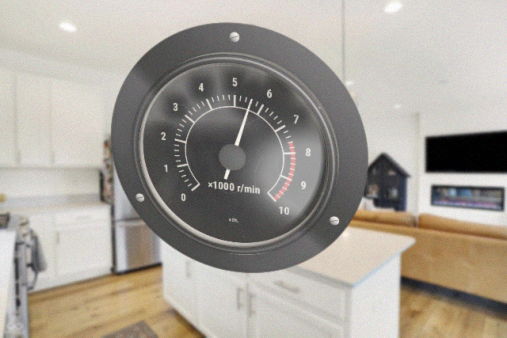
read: 5600 rpm
